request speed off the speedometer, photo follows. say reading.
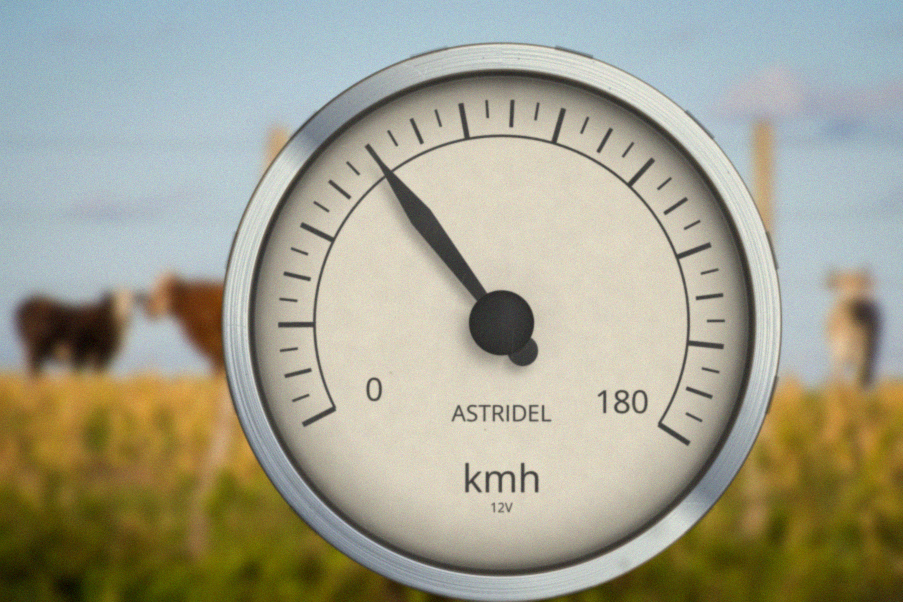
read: 60 km/h
